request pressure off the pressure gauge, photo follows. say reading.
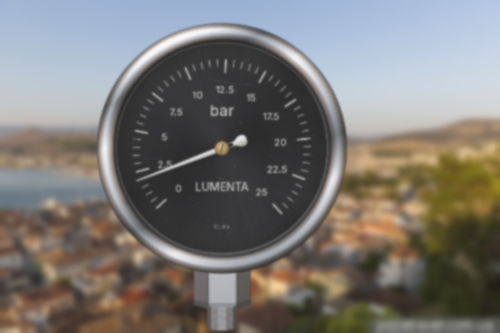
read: 2 bar
